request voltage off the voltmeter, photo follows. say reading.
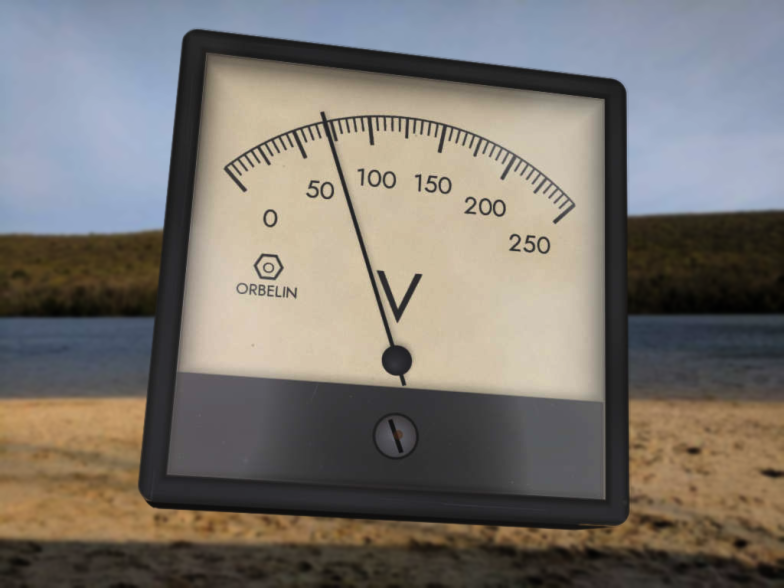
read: 70 V
